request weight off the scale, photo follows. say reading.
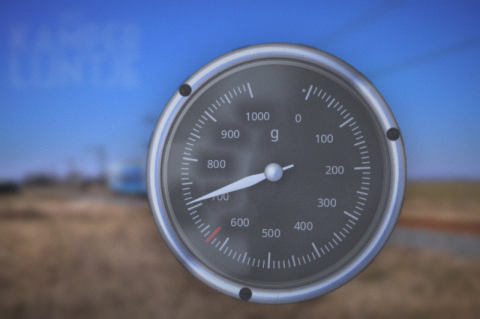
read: 710 g
